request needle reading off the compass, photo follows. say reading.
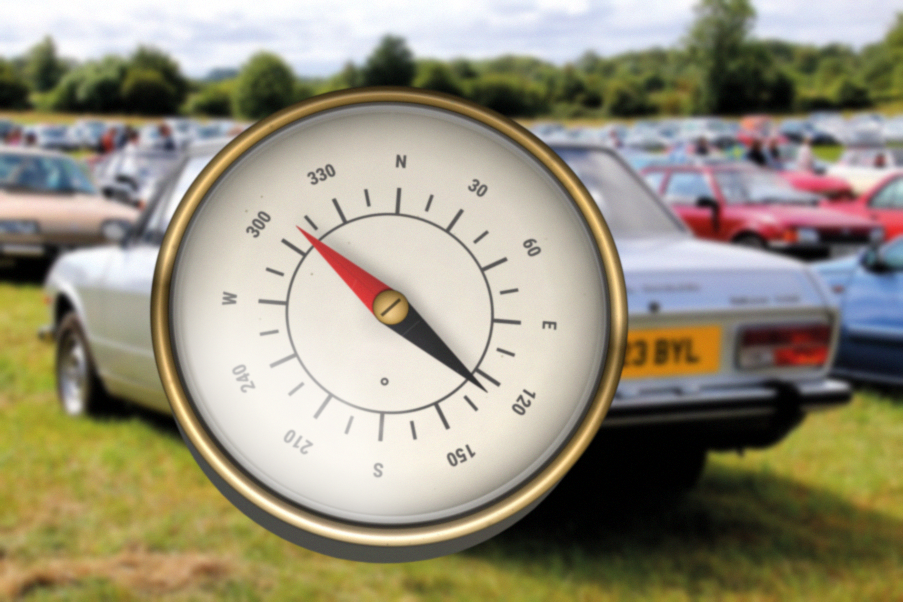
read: 307.5 °
